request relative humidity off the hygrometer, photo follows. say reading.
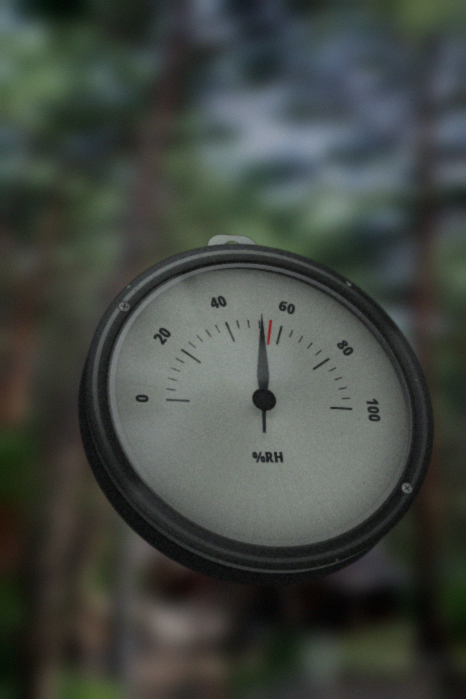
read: 52 %
